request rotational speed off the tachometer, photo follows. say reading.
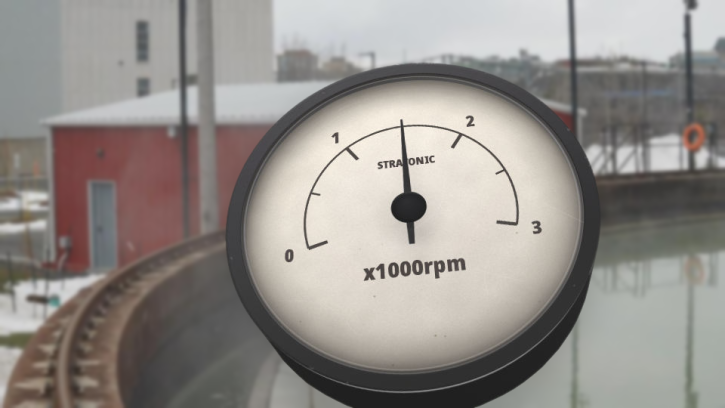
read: 1500 rpm
